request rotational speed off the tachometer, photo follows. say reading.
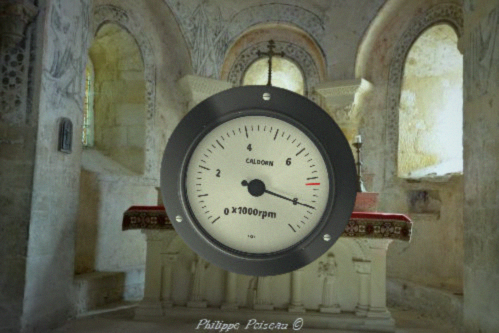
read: 8000 rpm
